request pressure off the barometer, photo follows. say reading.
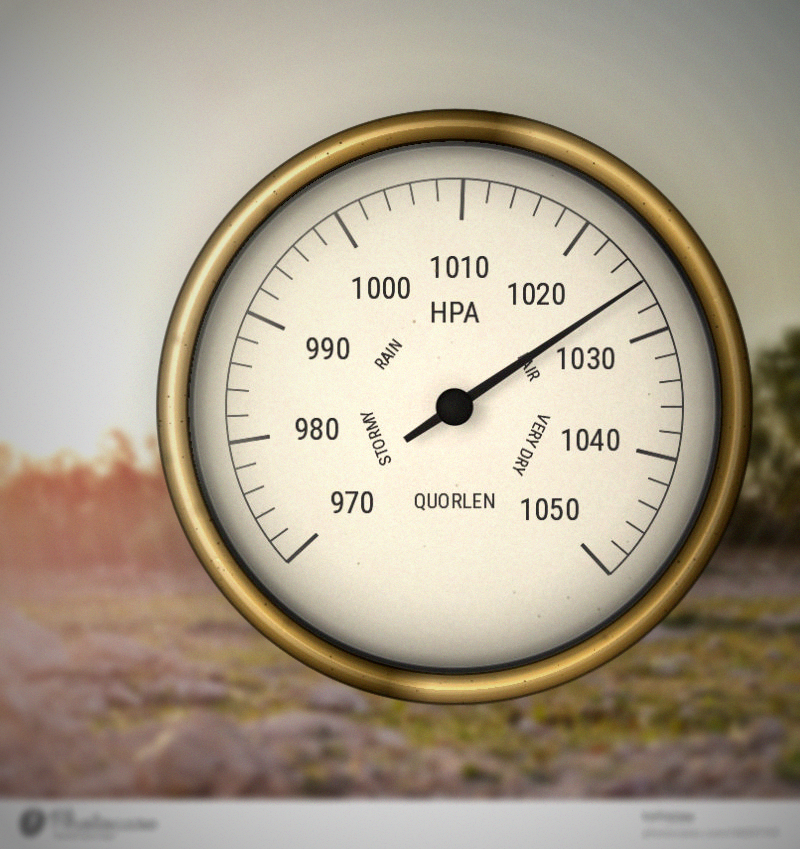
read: 1026 hPa
